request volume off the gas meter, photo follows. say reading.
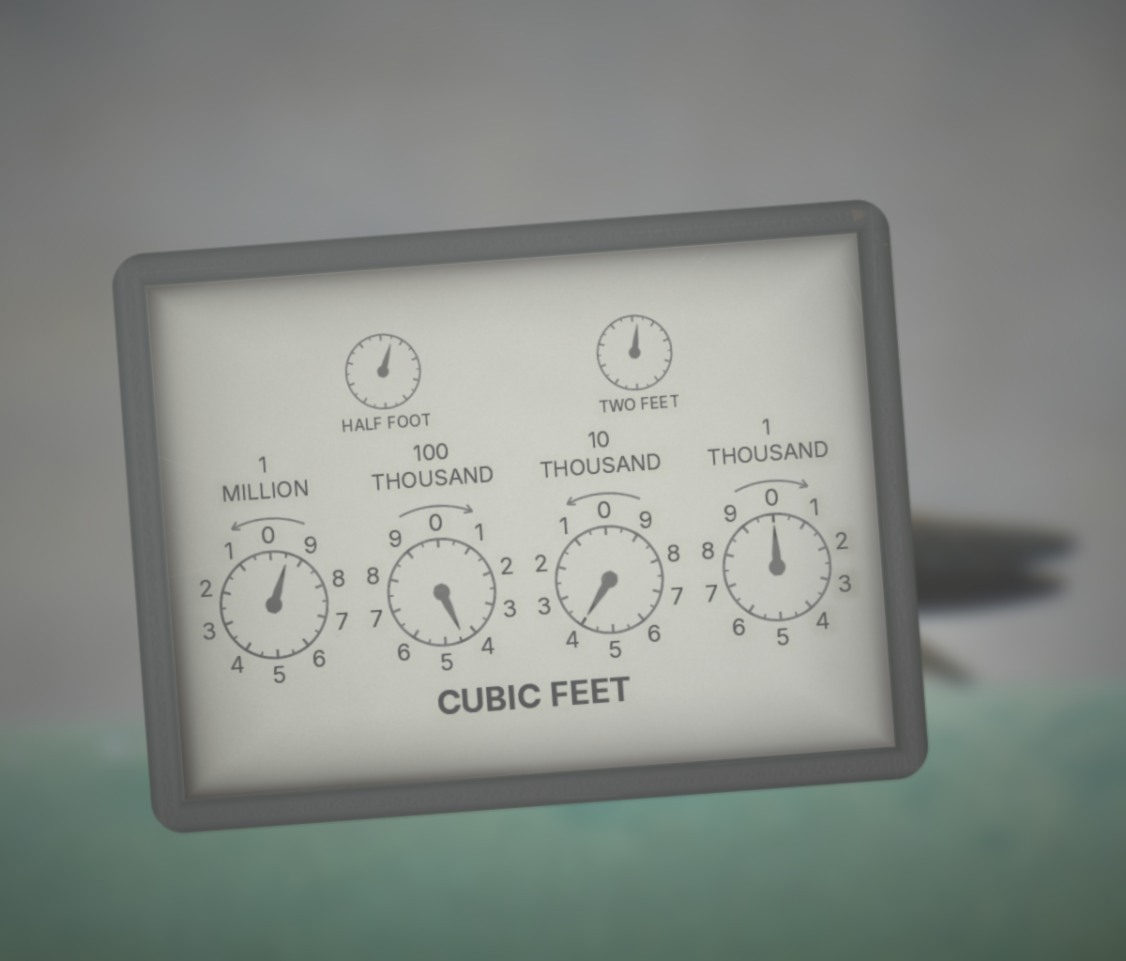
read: 944000 ft³
